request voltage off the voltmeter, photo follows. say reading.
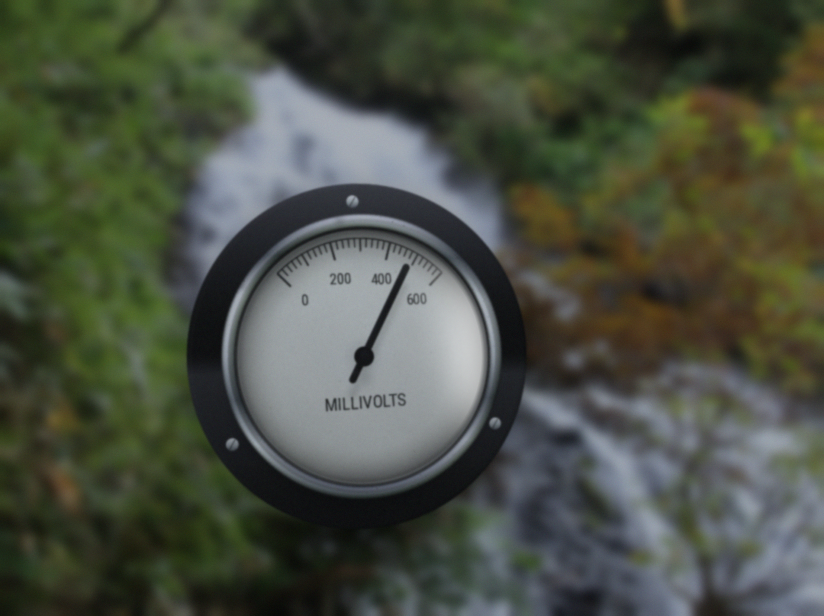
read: 480 mV
